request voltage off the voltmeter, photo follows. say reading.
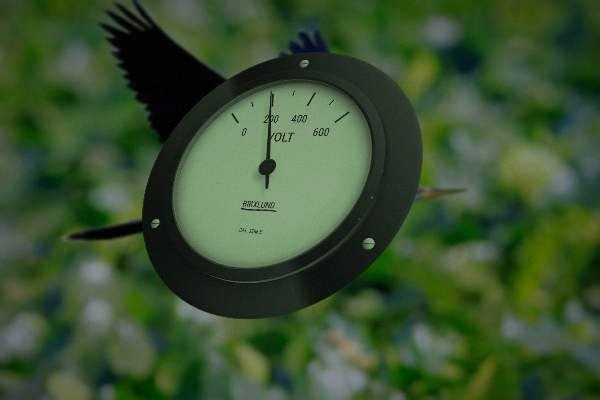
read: 200 V
